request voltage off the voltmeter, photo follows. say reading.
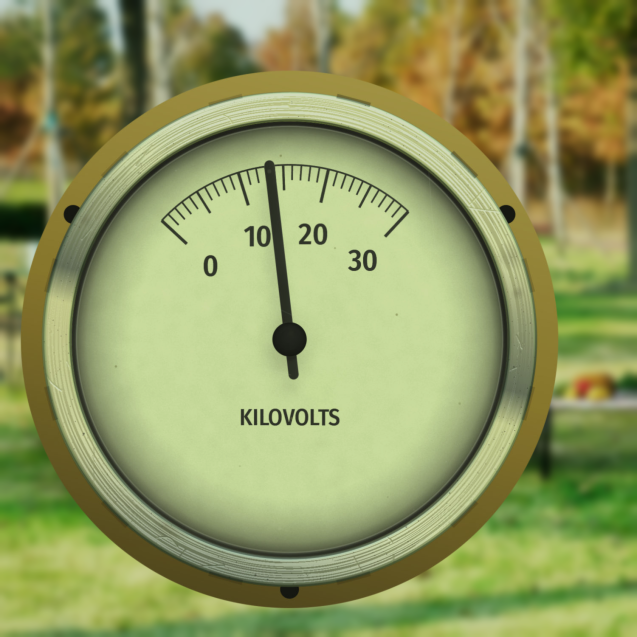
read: 13.5 kV
